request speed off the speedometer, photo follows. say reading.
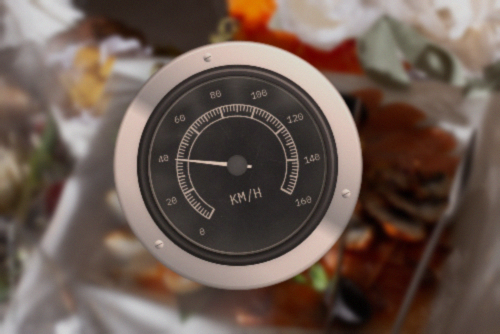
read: 40 km/h
